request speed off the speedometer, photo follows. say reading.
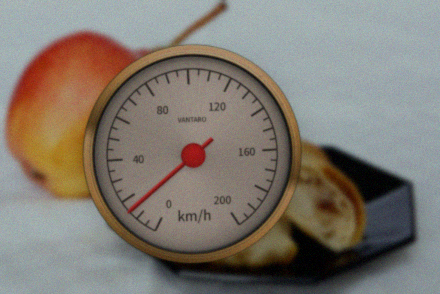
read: 15 km/h
